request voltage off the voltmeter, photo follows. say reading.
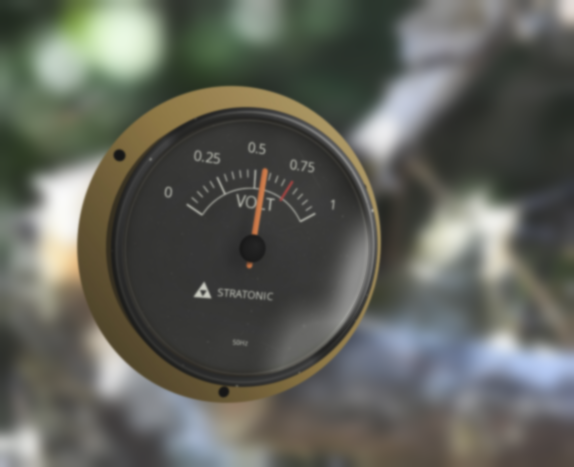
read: 0.55 V
